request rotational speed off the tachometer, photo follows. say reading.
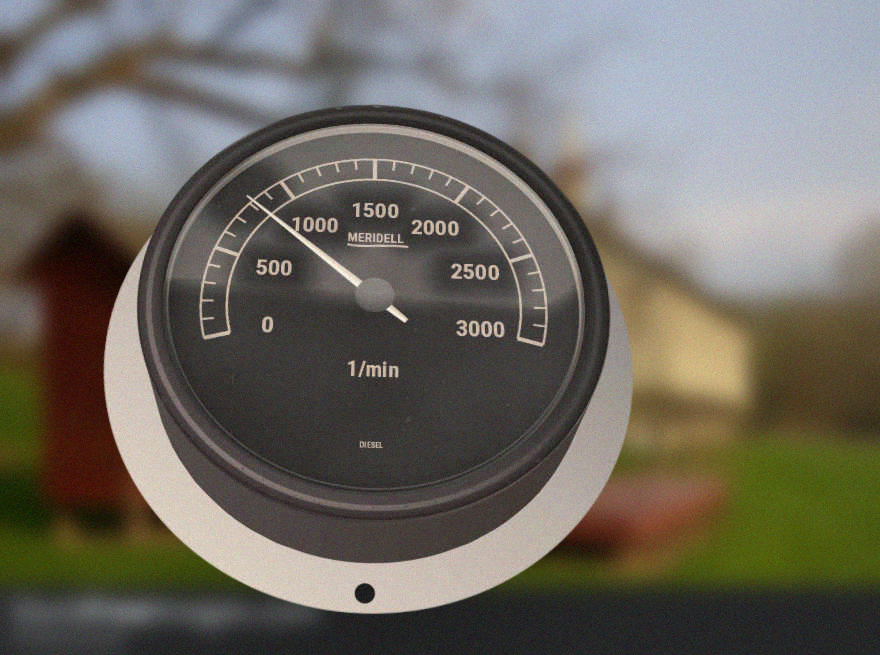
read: 800 rpm
